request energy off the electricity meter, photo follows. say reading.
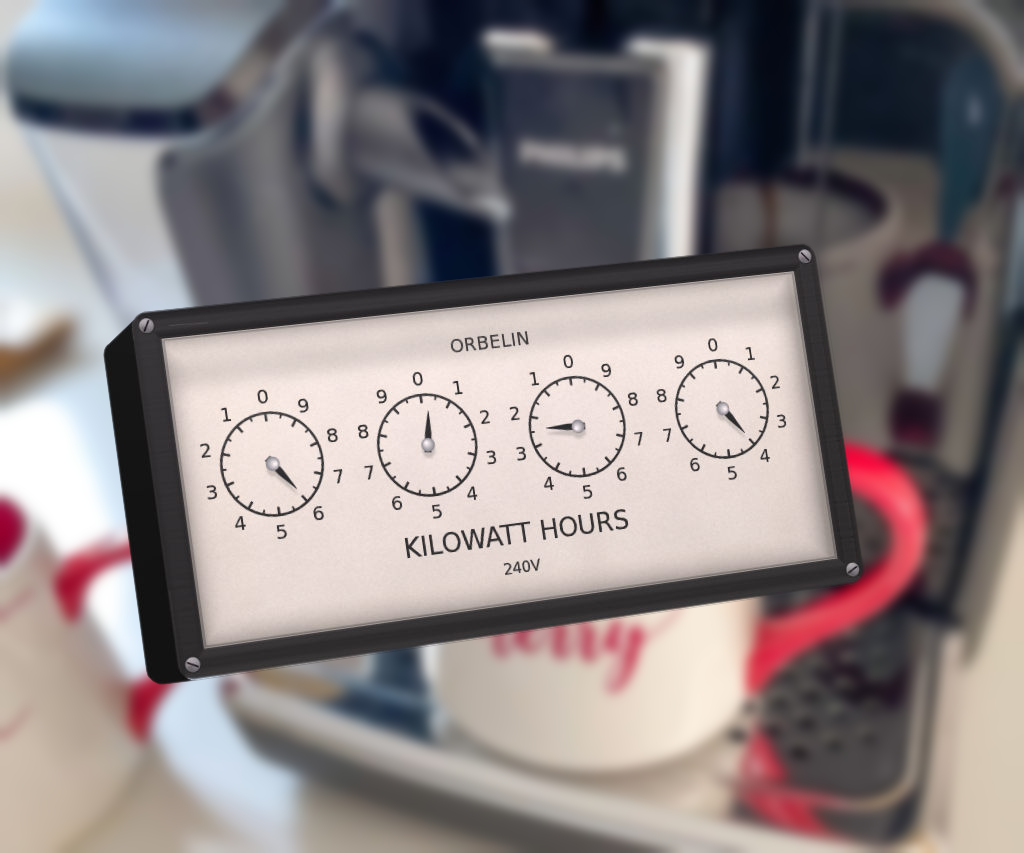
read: 6024 kWh
